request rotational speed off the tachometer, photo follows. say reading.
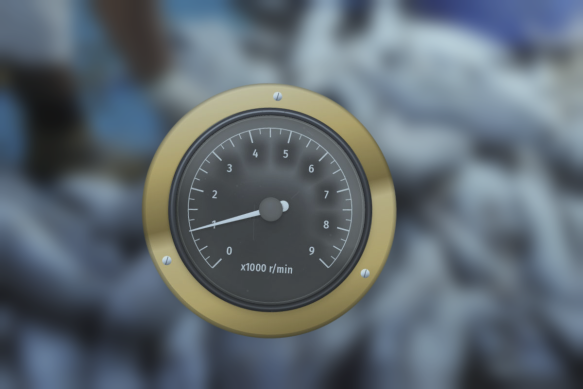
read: 1000 rpm
